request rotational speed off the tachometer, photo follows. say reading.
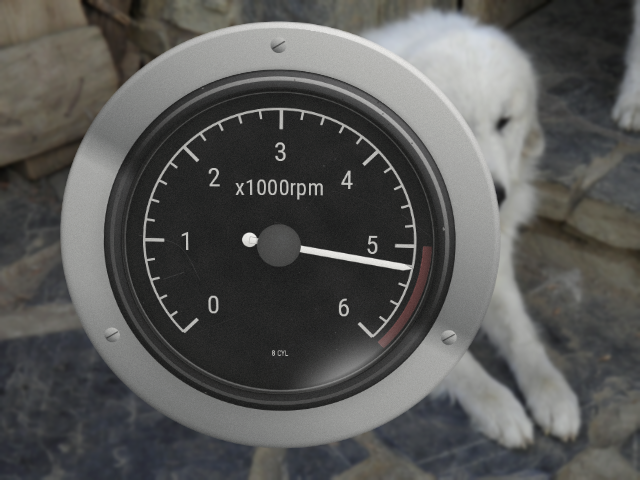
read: 5200 rpm
